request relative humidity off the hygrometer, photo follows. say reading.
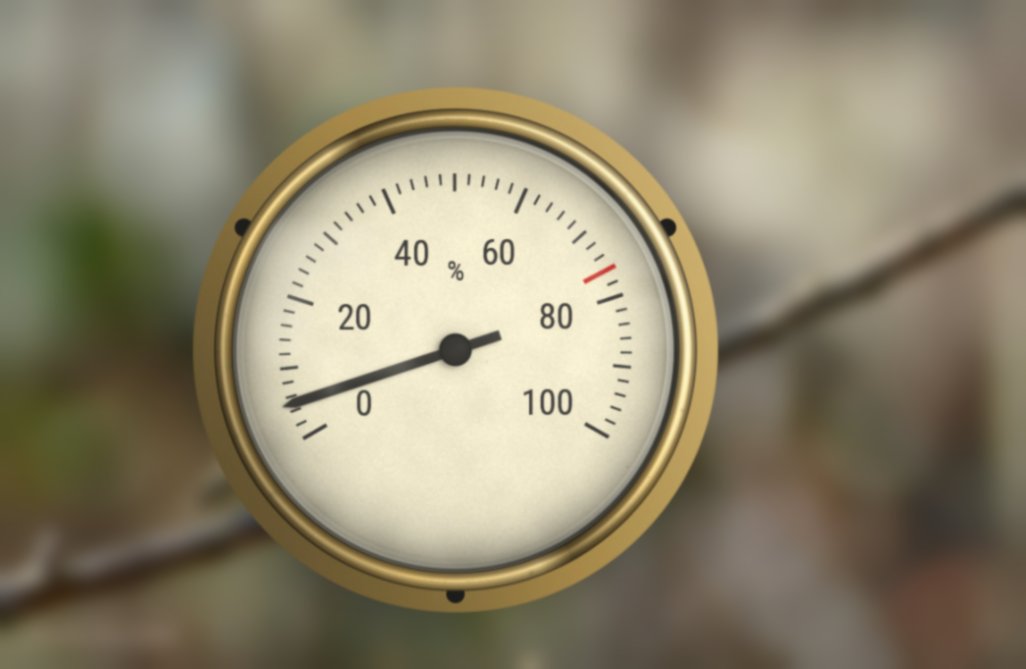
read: 5 %
